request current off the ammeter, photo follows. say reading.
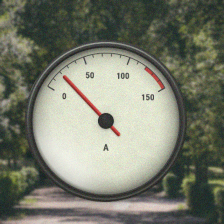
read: 20 A
